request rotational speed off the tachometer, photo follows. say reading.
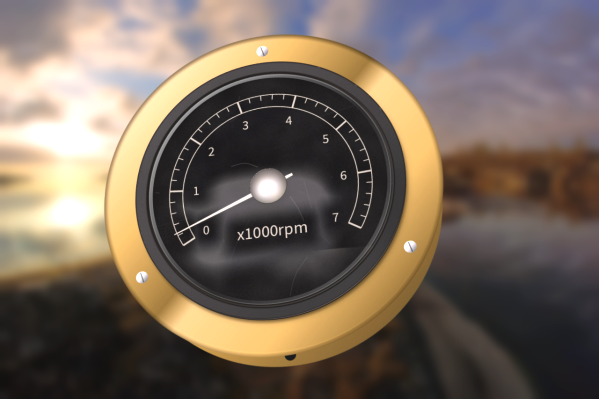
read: 200 rpm
